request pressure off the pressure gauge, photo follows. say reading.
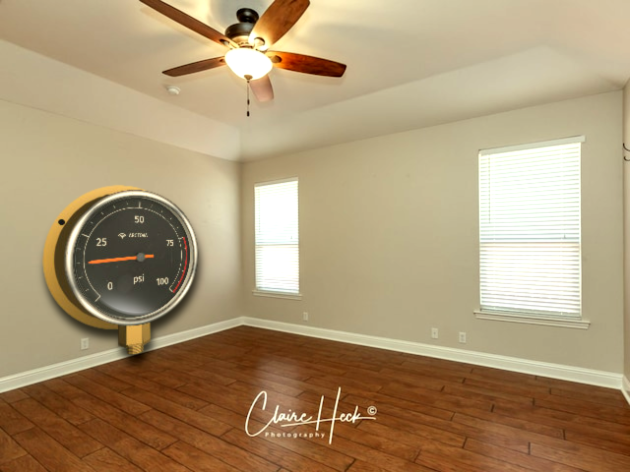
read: 15 psi
